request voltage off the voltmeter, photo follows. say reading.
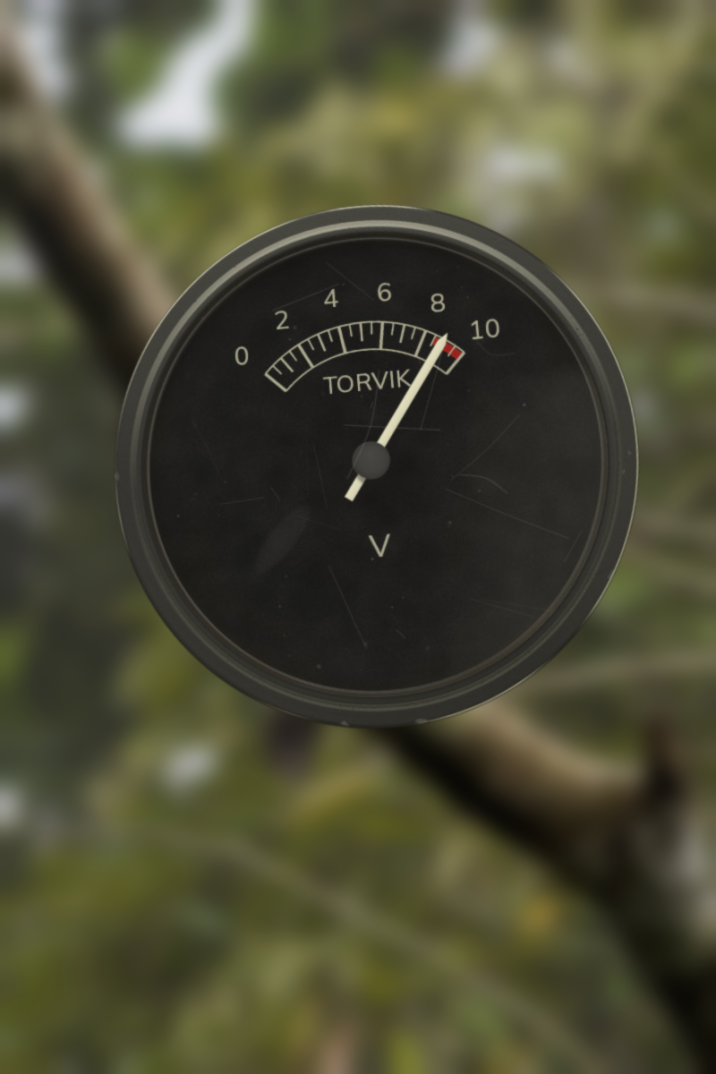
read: 9 V
